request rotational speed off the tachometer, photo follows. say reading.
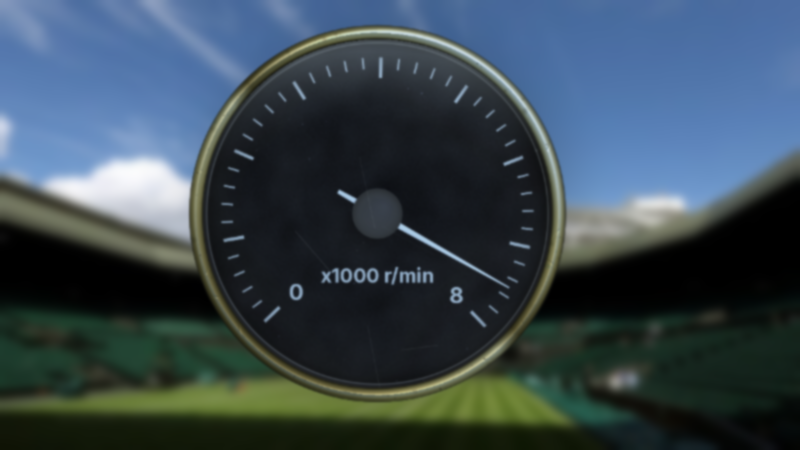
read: 7500 rpm
